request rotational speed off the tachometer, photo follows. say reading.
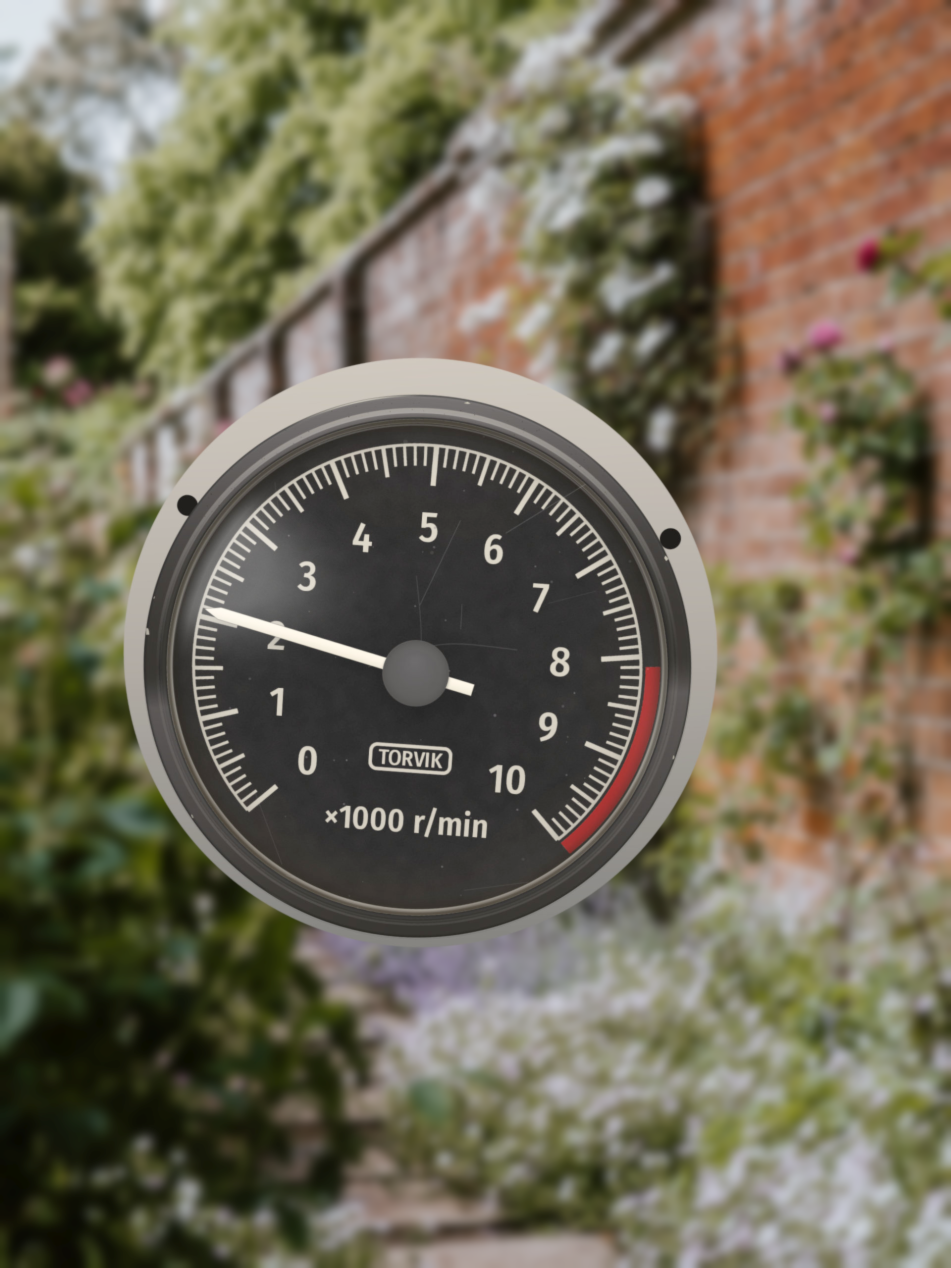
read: 2100 rpm
